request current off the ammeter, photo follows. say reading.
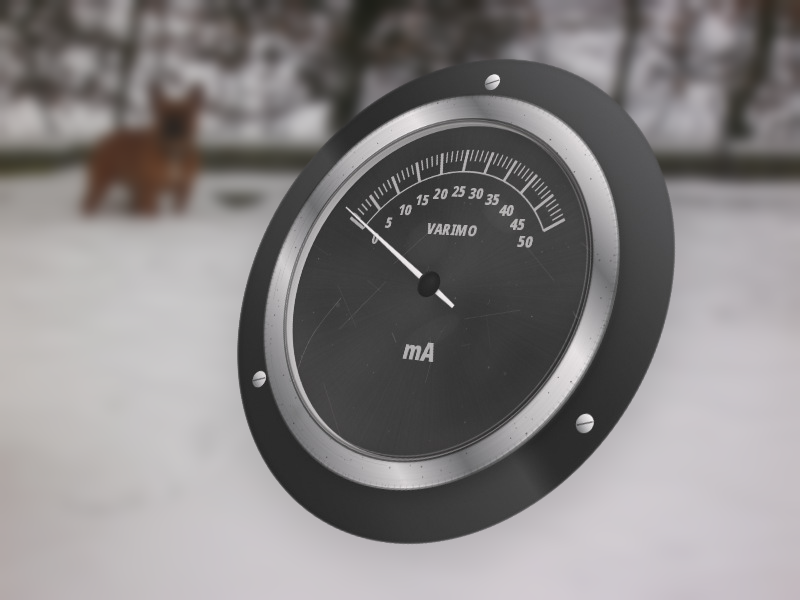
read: 1 mA
